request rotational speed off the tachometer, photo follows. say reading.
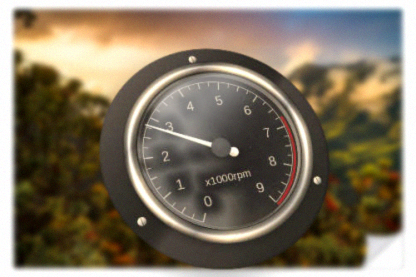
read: 2750 rpm
